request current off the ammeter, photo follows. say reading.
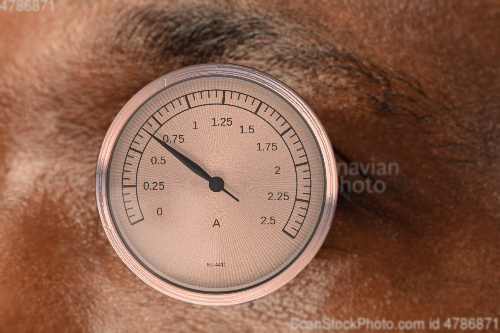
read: 0.65 A
